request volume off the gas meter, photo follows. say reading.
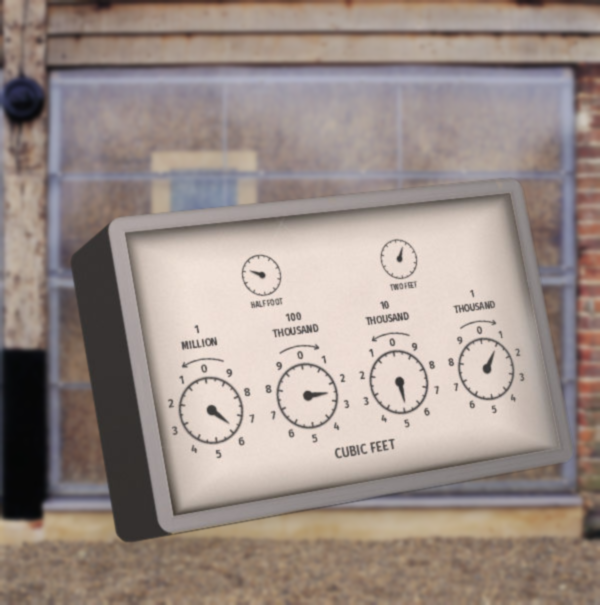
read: 625100 ft³
